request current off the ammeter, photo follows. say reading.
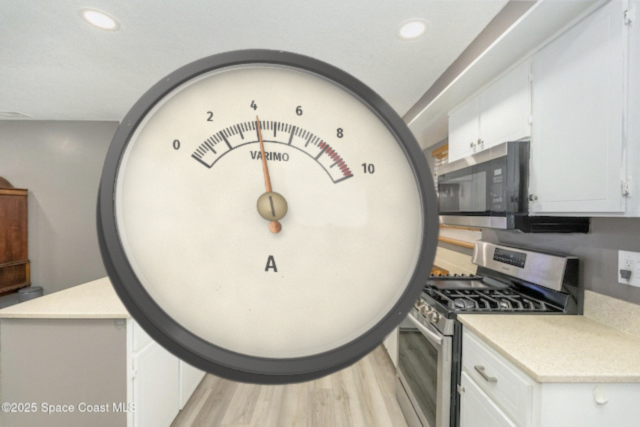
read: 4 A
